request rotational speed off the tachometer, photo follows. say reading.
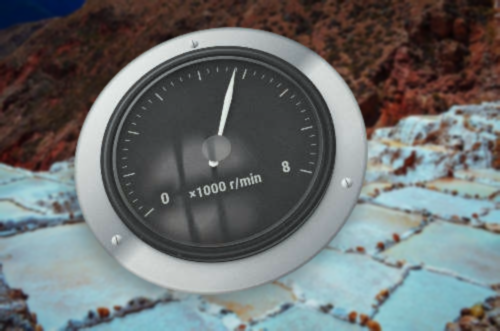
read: 4800 rpm
